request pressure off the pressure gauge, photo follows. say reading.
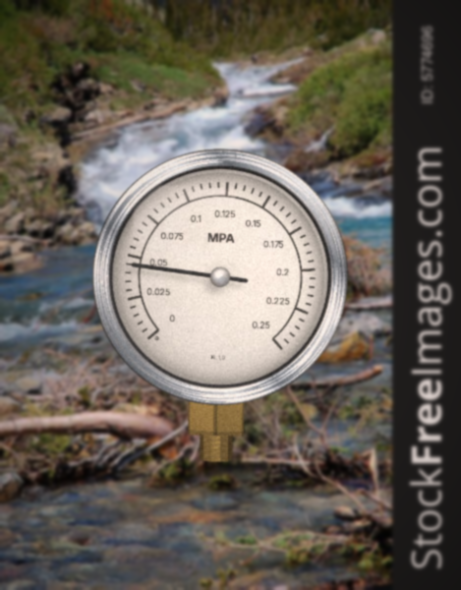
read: 0.045 MPa
